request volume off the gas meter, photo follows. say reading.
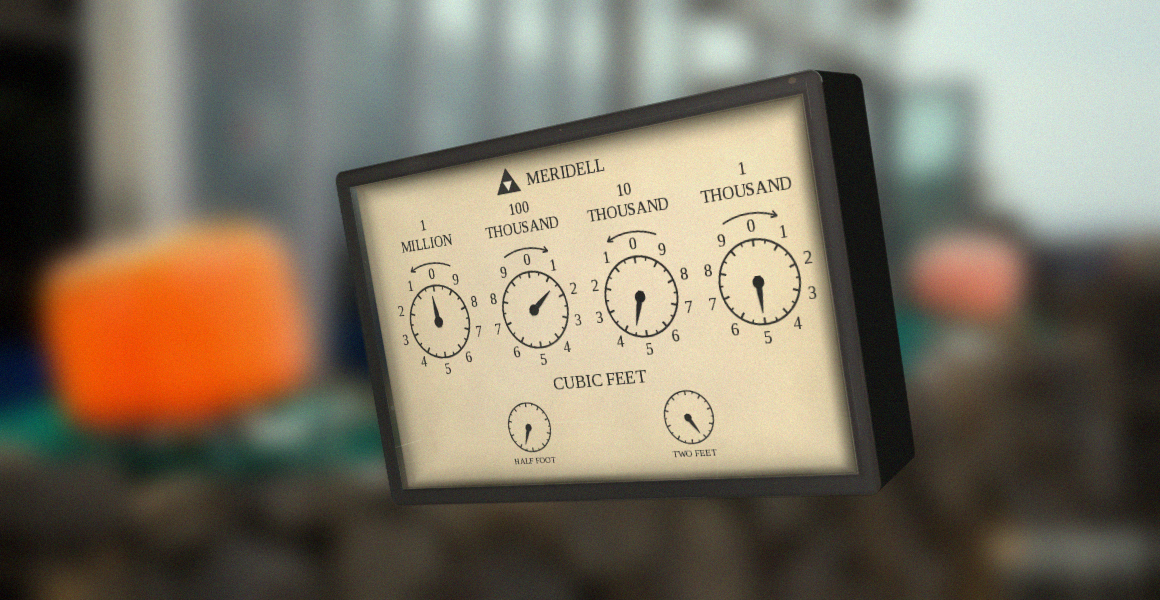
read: 14500 ft³
